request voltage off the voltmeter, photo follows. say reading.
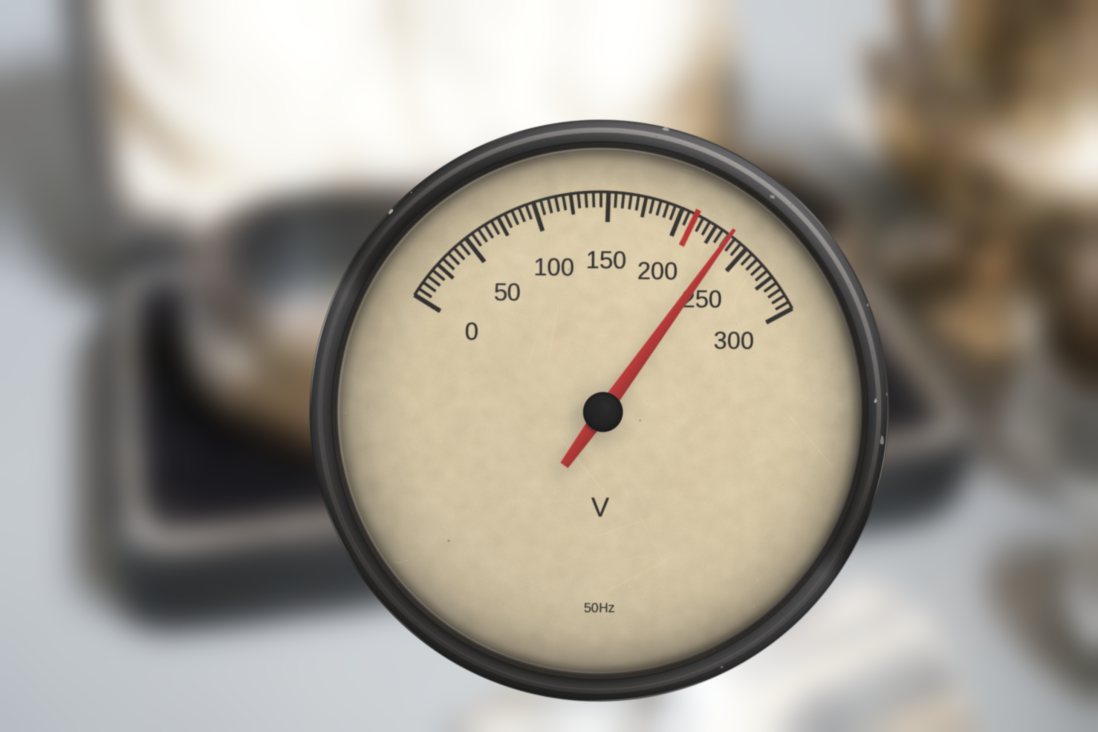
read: 235 V
